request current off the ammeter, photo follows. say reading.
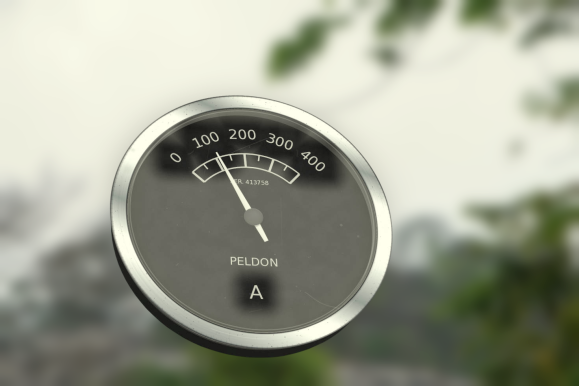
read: 100 A
